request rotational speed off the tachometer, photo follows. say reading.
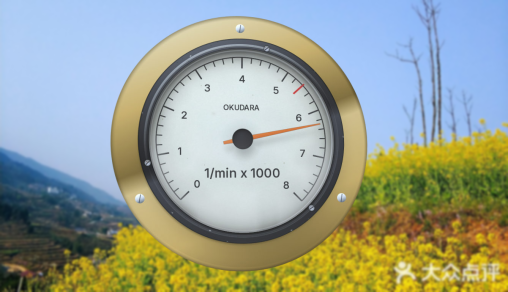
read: 6300 rpm
